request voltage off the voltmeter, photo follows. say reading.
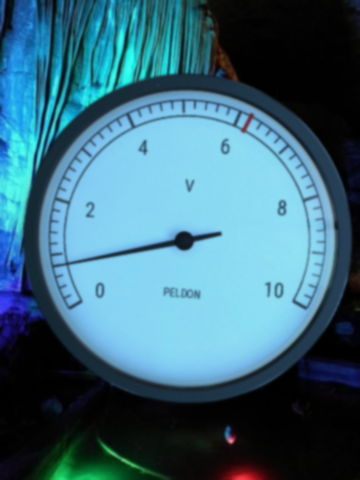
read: 0.8 V
